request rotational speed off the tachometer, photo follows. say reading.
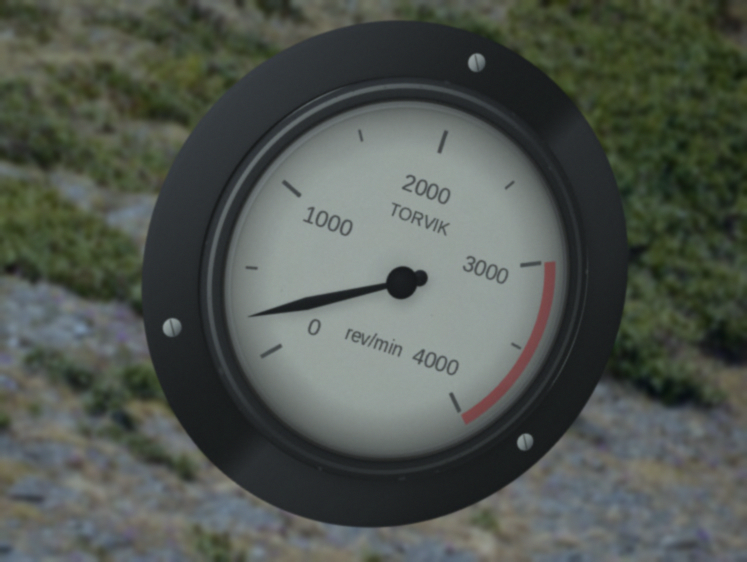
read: 250 rpm
